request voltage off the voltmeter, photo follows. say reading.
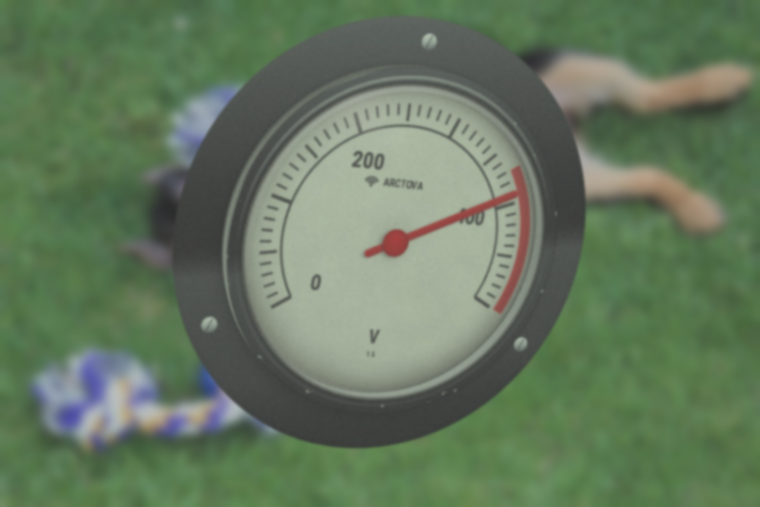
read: 390 V
